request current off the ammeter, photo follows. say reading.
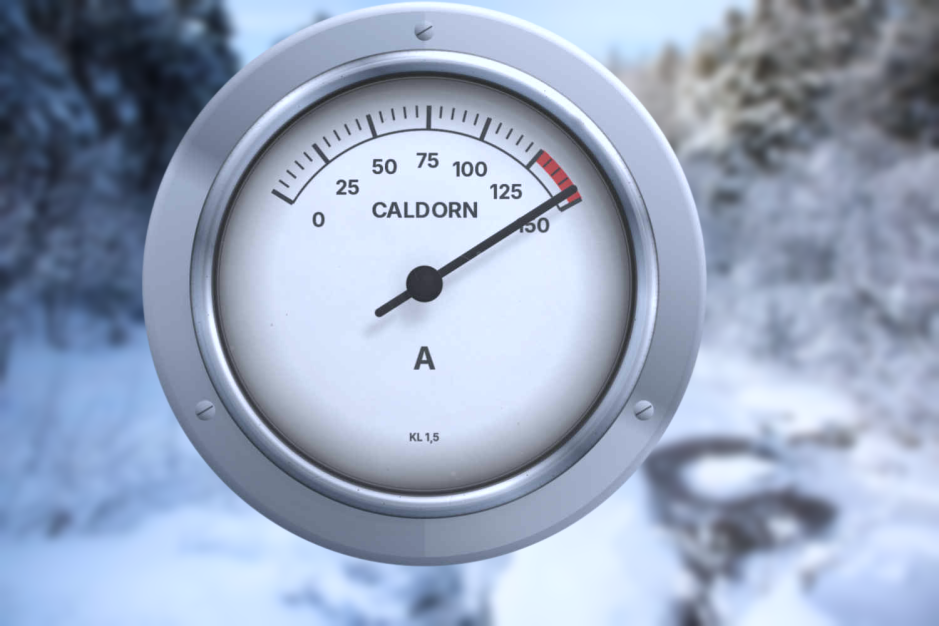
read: 145 A
